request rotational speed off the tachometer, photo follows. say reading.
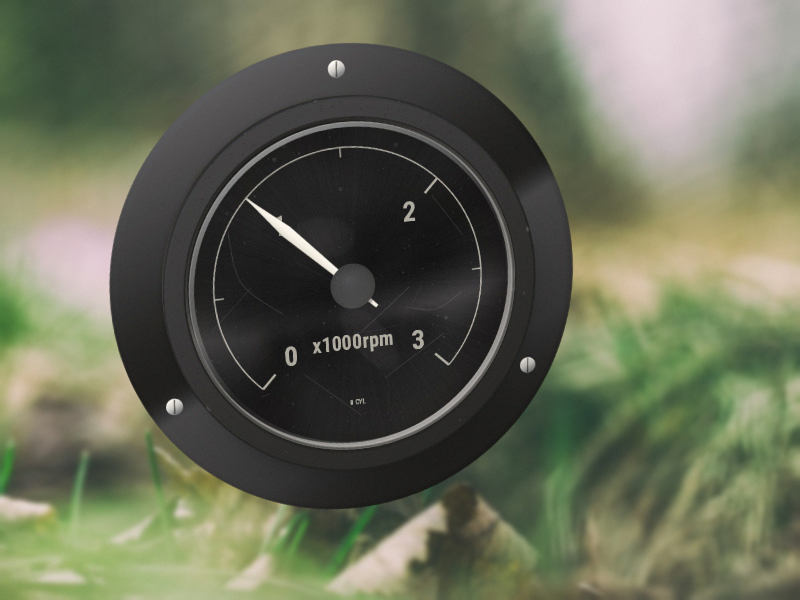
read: 1000 rpm
